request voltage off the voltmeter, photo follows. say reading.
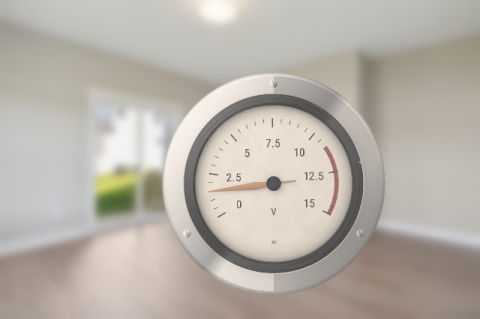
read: 1.5 V
